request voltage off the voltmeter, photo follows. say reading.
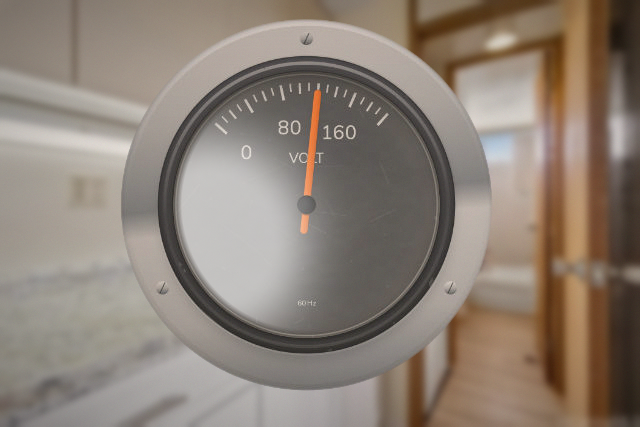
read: 120 V
